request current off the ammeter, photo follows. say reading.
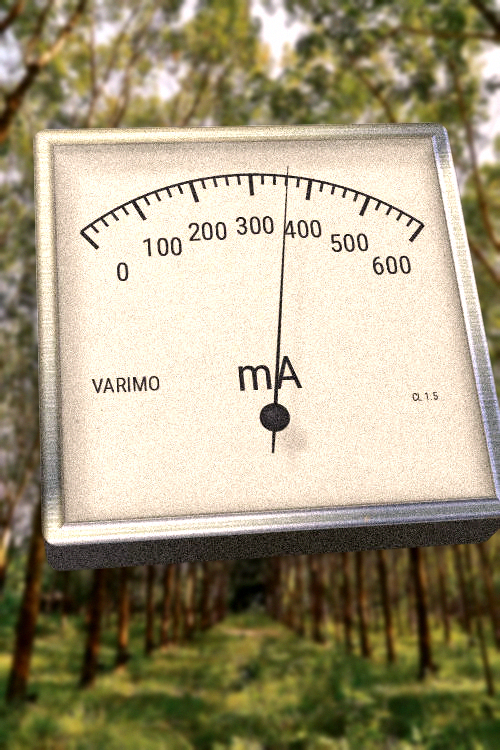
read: 360 mA
